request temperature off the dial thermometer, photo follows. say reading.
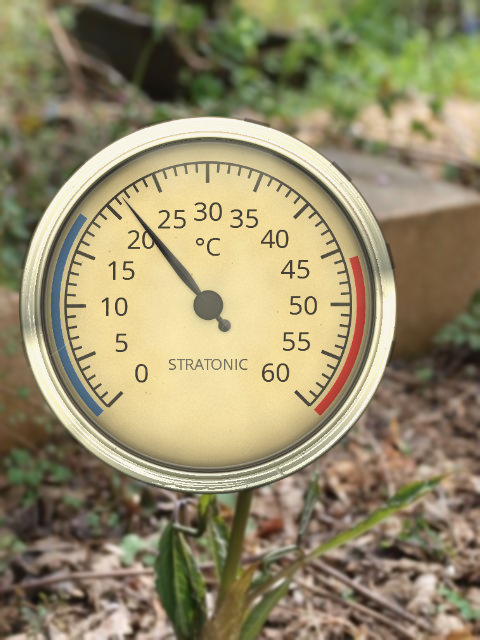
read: 21.5 °C
